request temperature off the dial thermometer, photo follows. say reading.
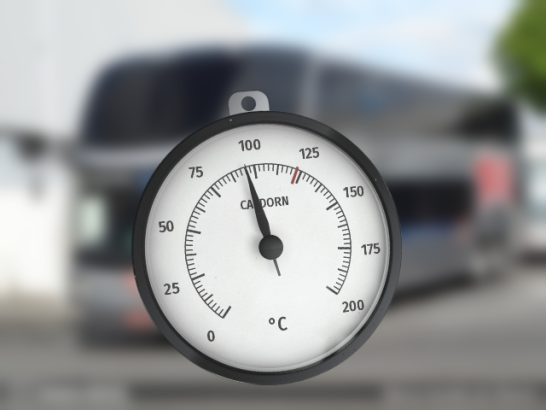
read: 95 °C
